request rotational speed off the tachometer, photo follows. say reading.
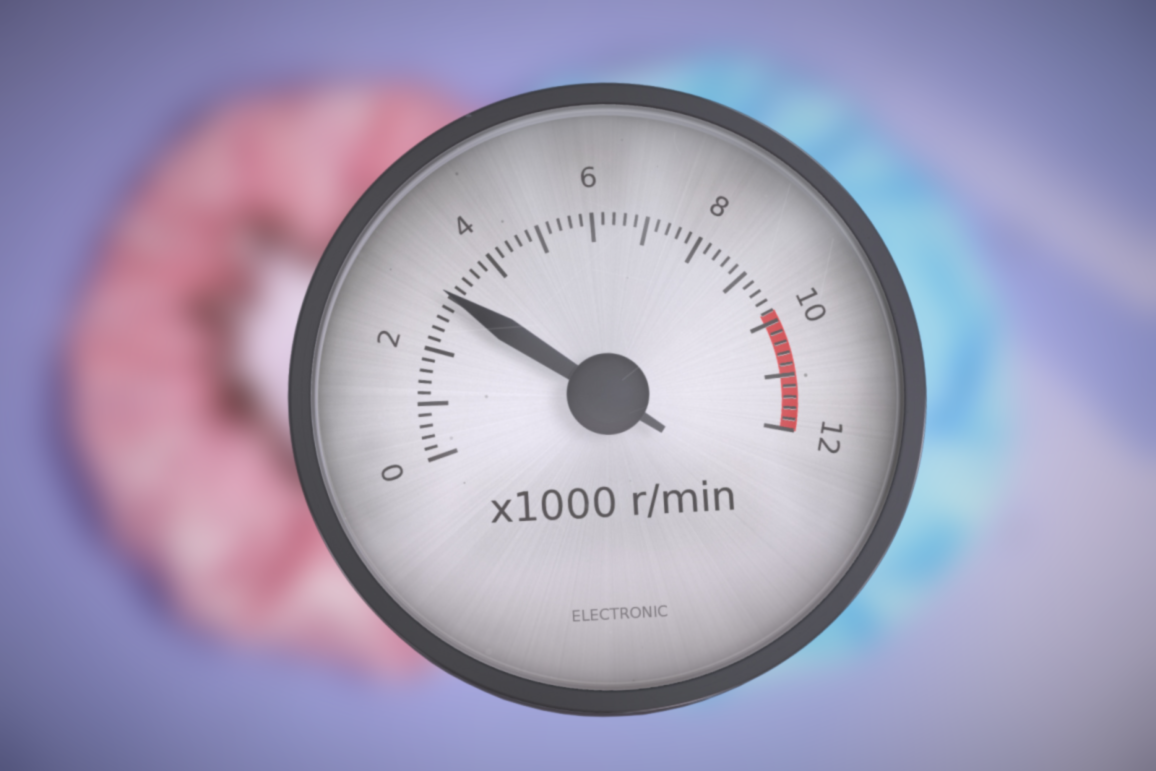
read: 3000 rpm
